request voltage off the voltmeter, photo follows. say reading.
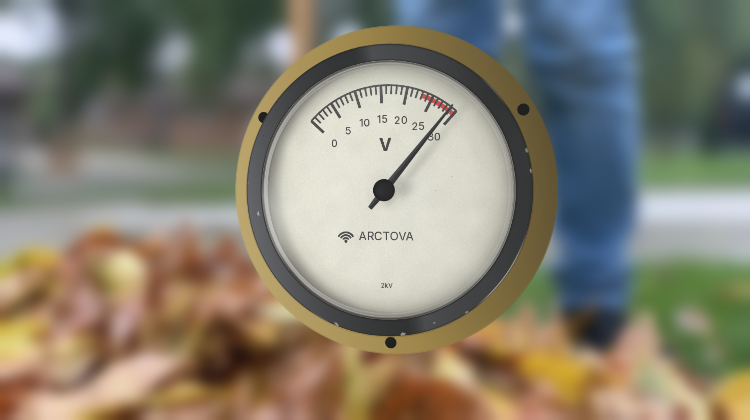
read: 29 V
